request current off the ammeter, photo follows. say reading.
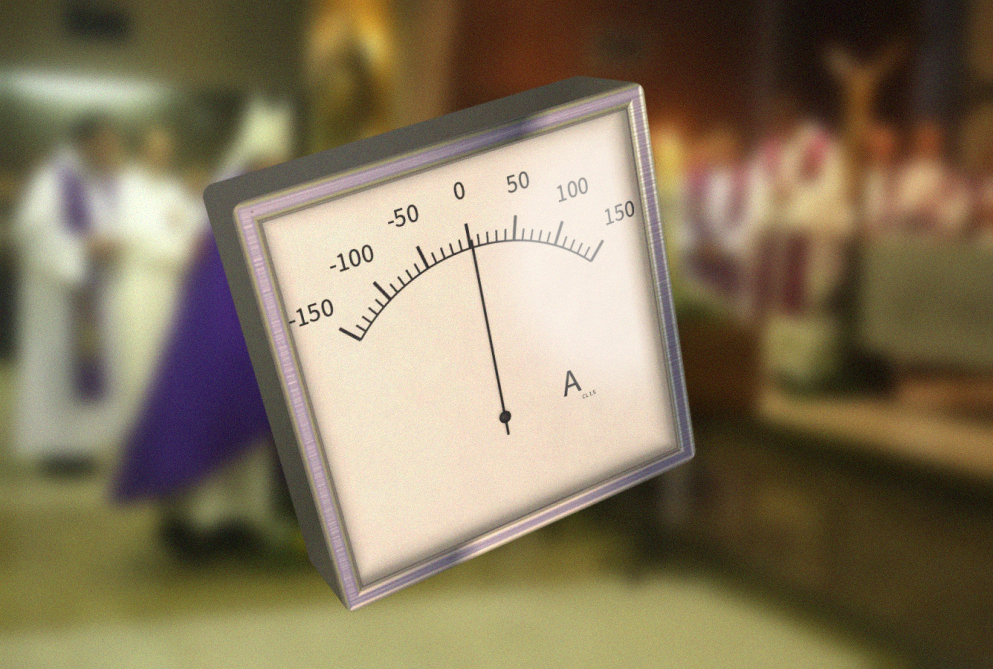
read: 0 A
